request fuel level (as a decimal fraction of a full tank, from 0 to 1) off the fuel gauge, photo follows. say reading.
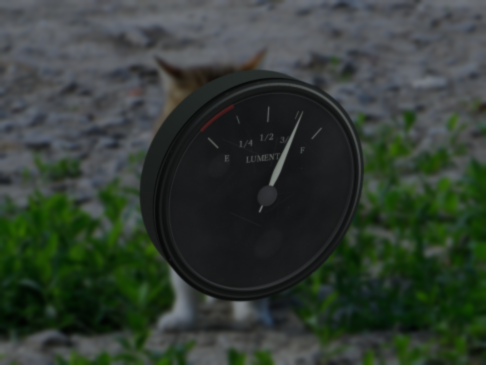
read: 0.75
